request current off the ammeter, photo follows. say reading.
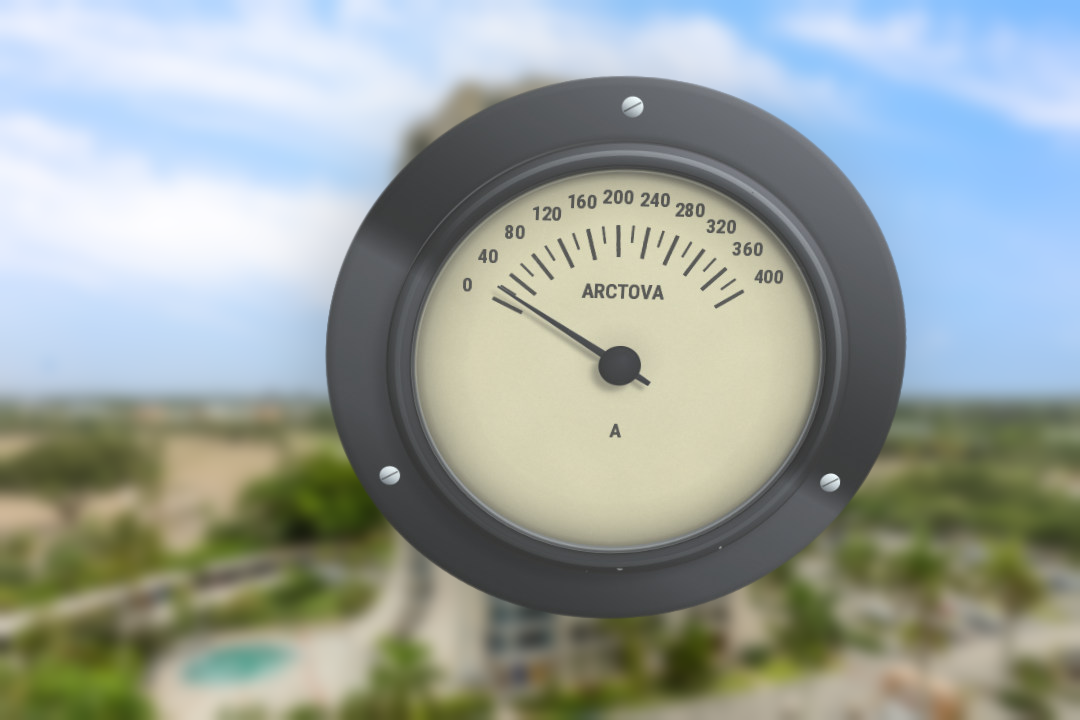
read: 20 A
